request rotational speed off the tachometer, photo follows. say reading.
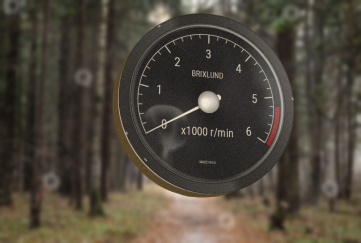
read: 0 rpm
